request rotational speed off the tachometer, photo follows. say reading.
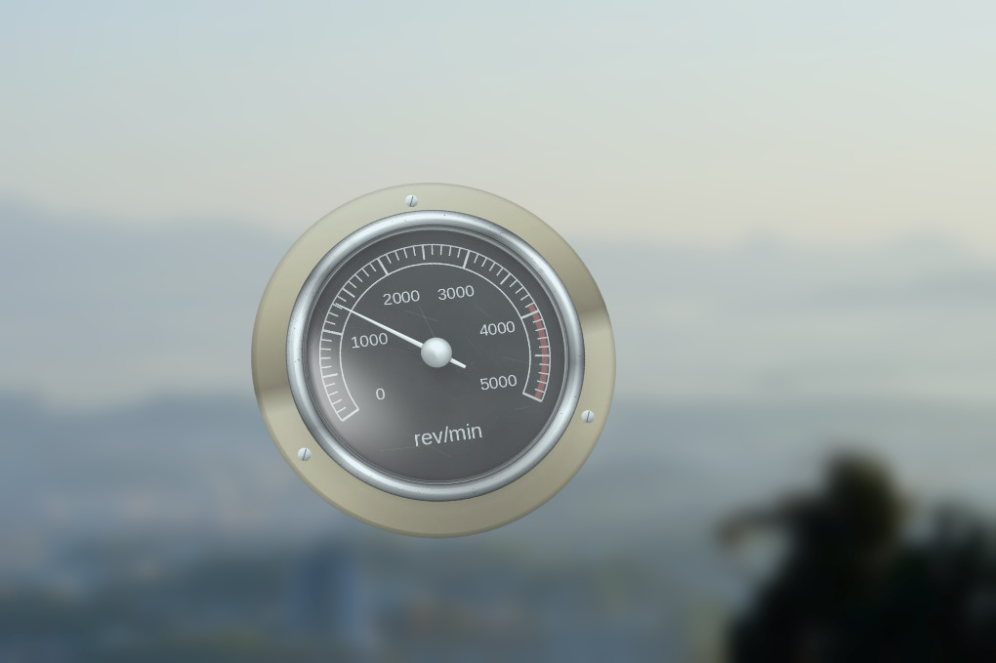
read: 1300 rpm
